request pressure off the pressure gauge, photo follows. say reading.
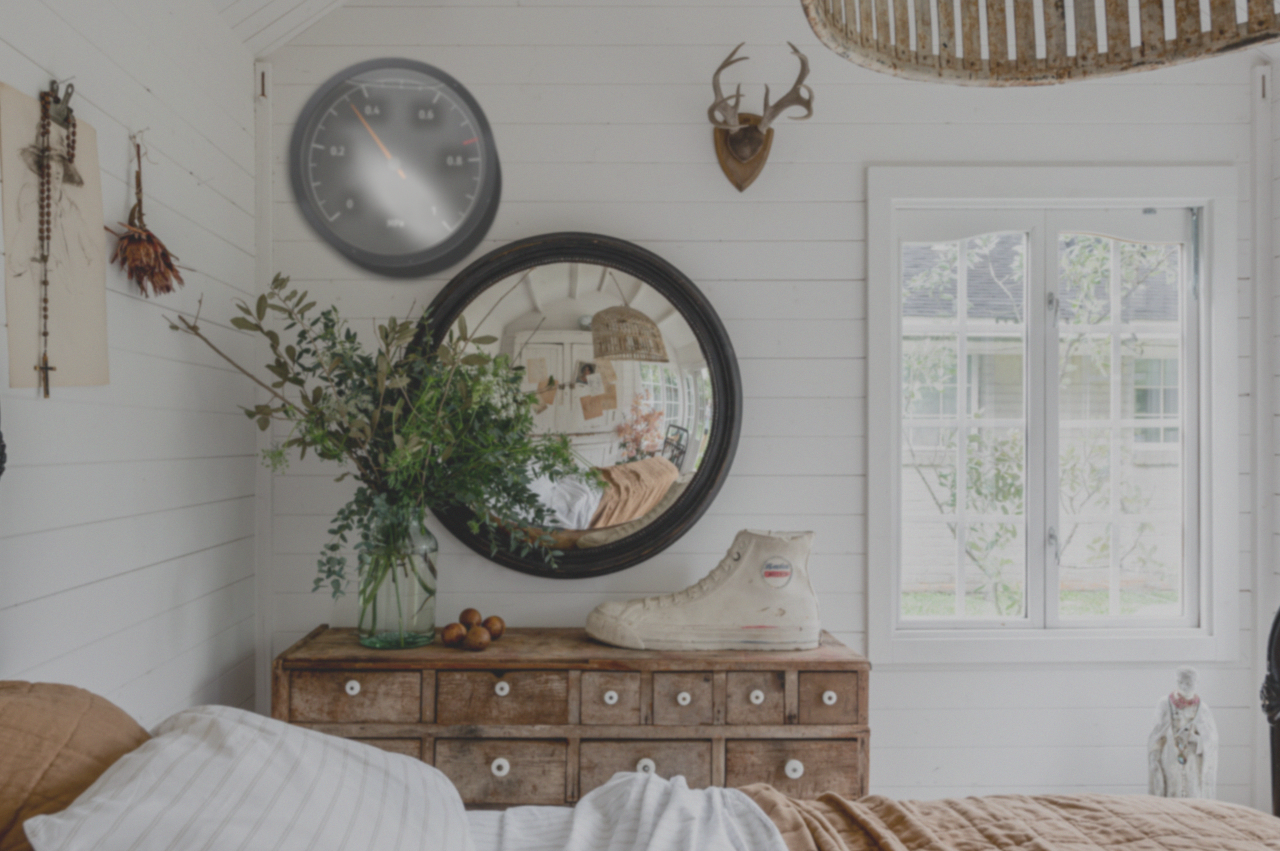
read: 0.35 MPa
